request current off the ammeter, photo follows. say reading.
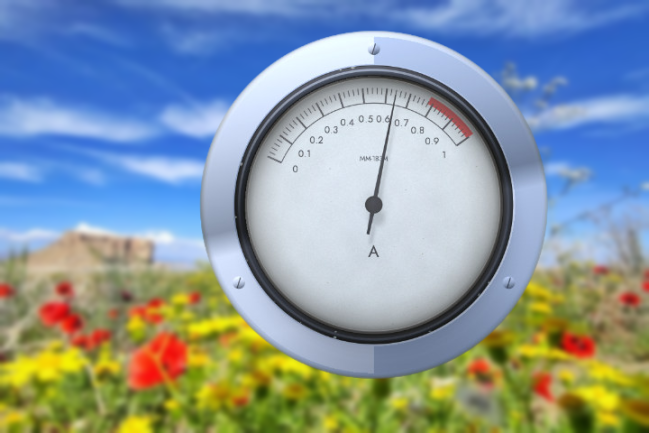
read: 0.64 A
